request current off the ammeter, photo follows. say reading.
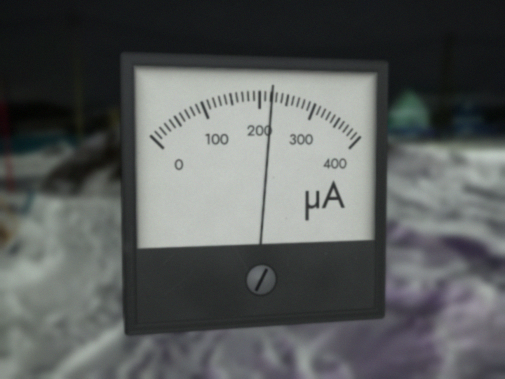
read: 220 µA
